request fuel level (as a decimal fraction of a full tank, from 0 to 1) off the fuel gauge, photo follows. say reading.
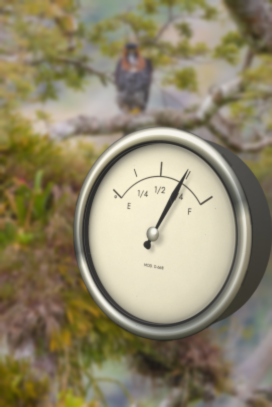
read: 0.75
